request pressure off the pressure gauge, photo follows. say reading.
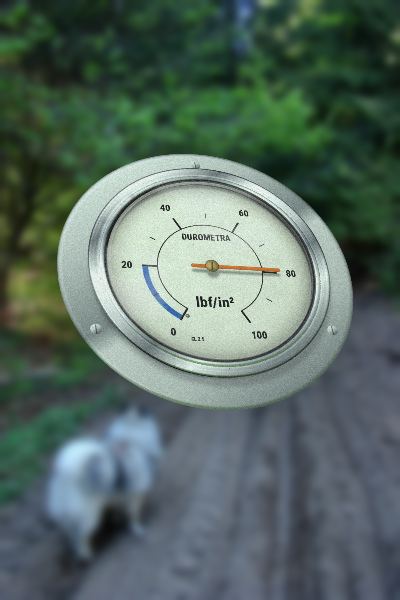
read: 80 psi
